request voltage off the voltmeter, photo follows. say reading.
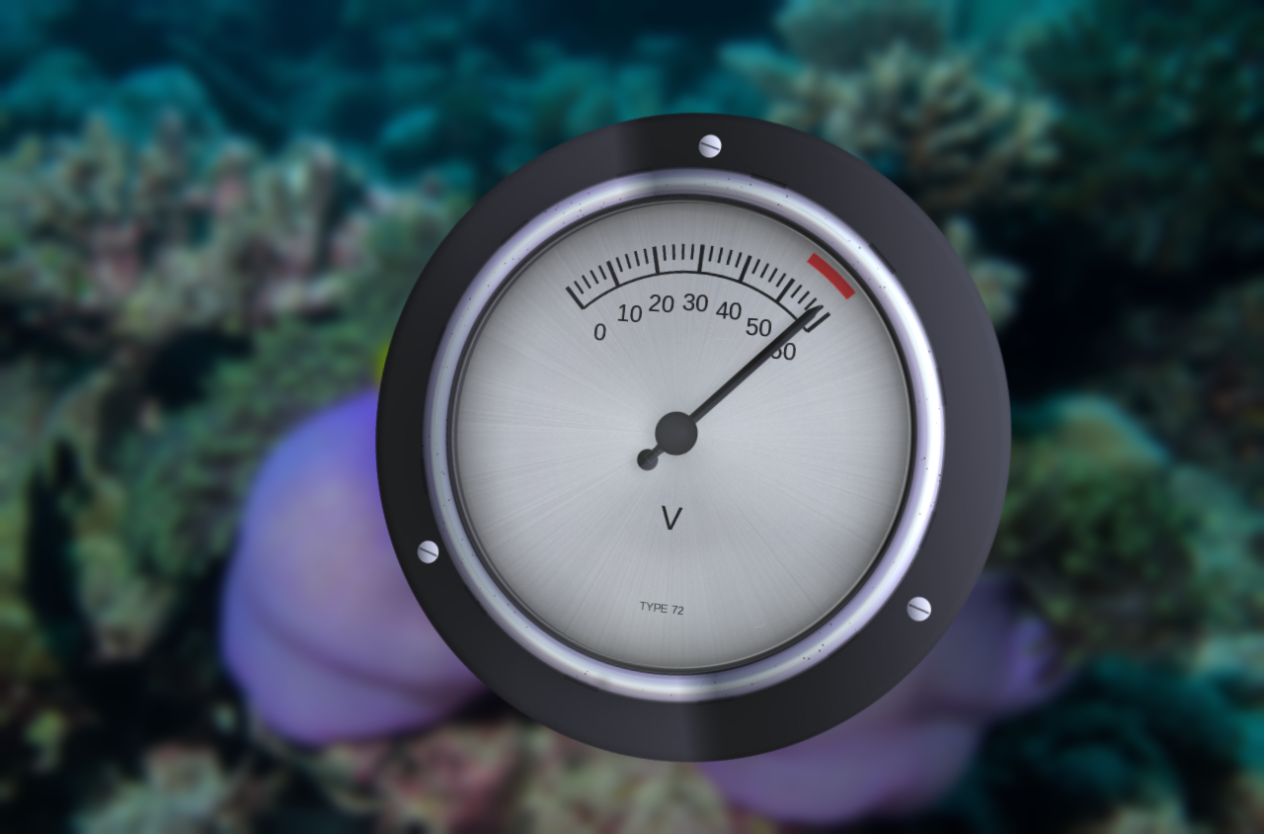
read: 58 V
